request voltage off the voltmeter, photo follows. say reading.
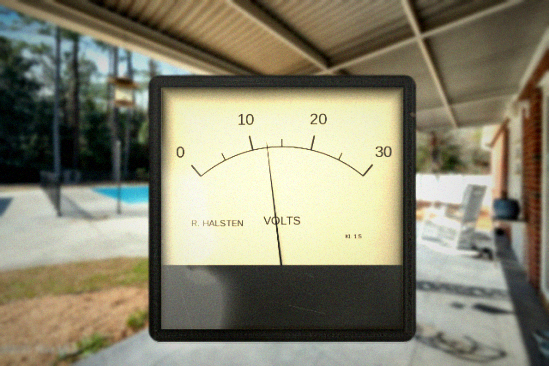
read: 12.5 V
